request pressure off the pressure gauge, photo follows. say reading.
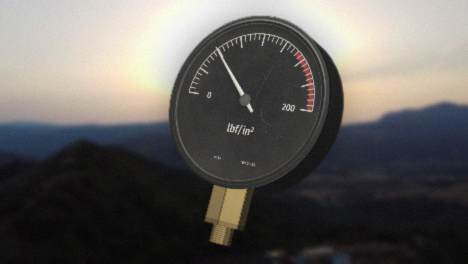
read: 50 psi
